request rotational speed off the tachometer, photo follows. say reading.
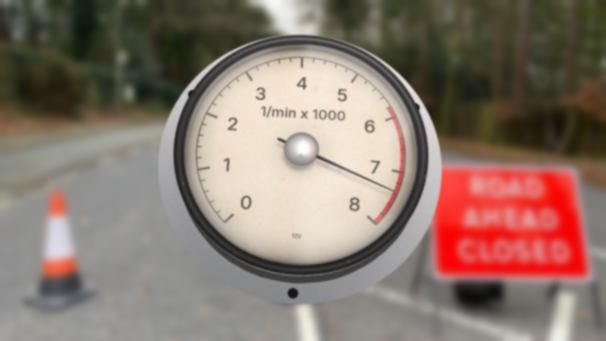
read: 7400 rpm
